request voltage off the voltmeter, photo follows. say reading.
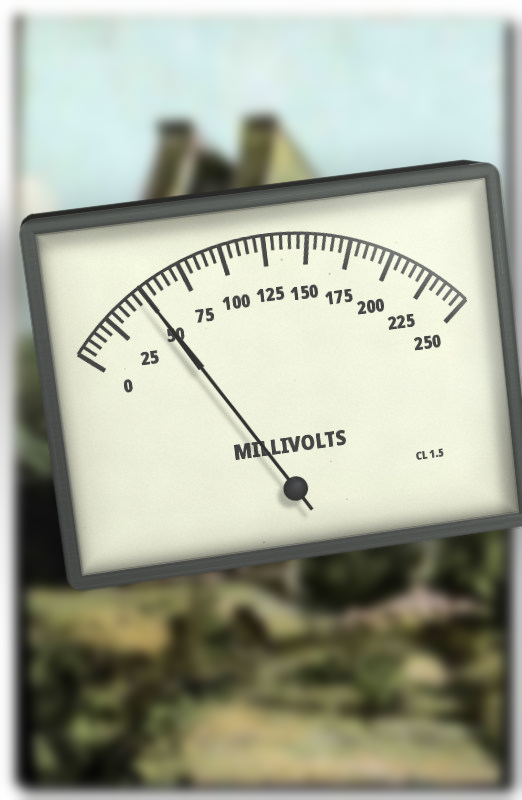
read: 50 mV
